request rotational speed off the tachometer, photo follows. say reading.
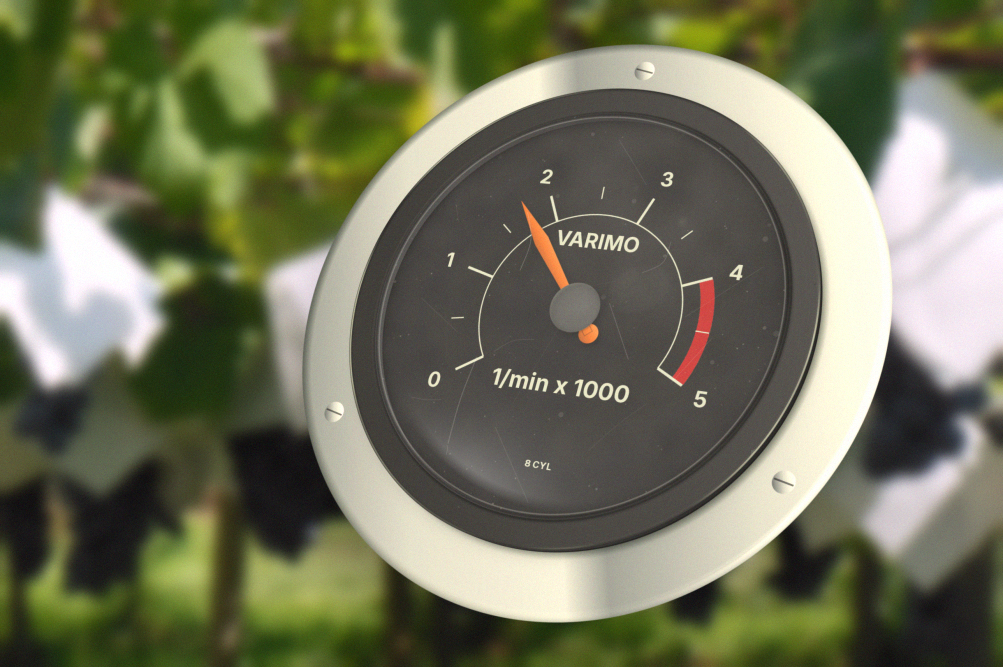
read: 1750 rpm
